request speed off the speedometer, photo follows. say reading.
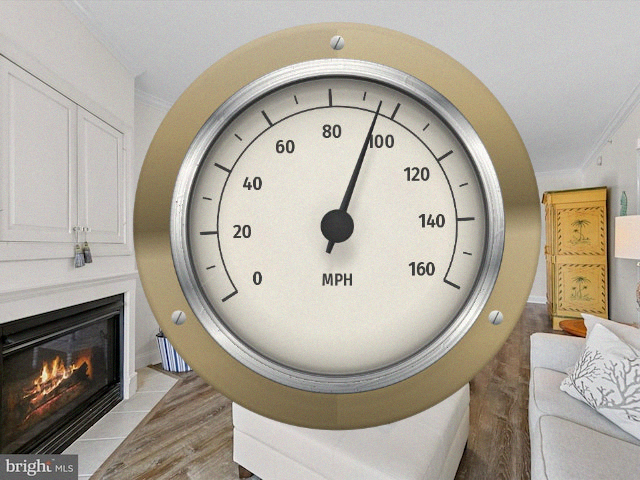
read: 95 mph
